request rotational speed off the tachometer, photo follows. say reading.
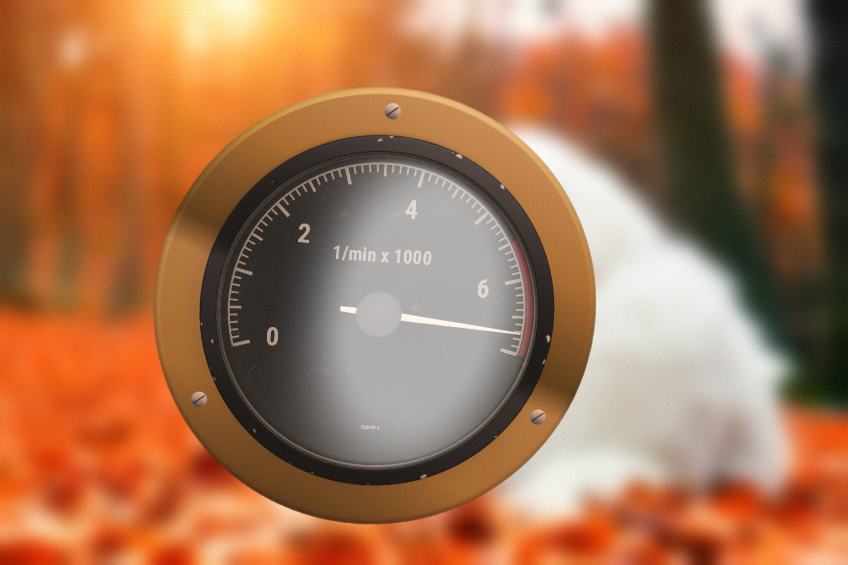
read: 6700 rpm
